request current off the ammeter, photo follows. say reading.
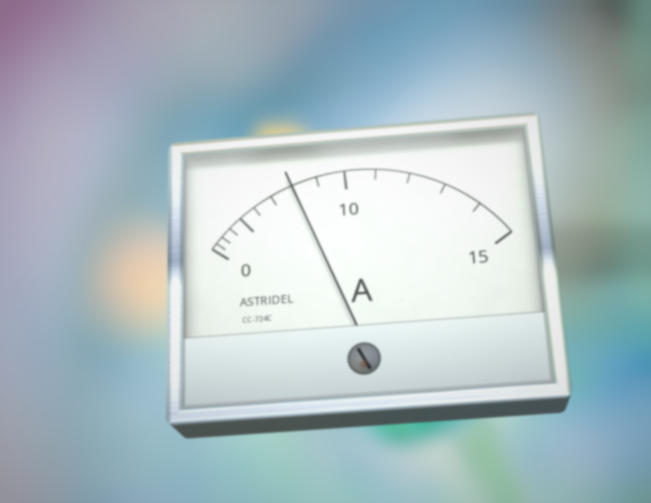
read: 8 A
